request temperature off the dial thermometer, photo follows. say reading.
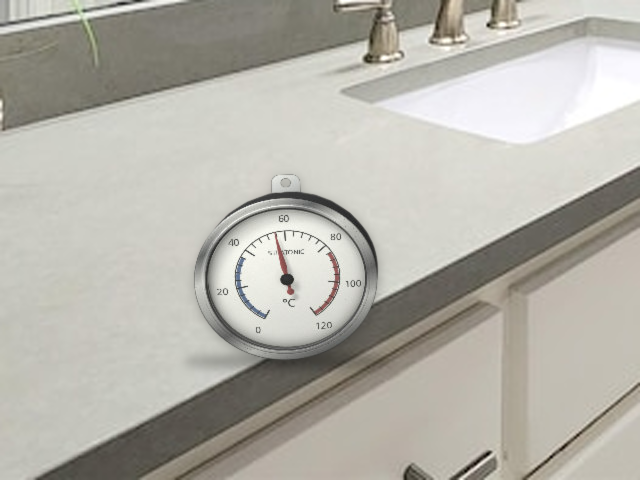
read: 56 °C
